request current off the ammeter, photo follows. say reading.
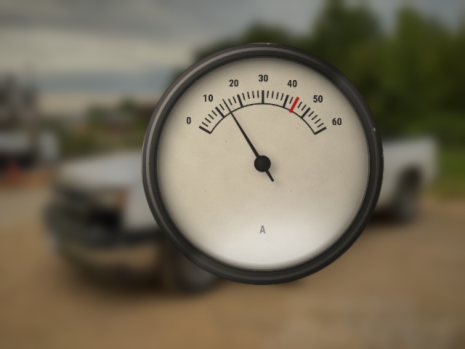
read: 14 A
